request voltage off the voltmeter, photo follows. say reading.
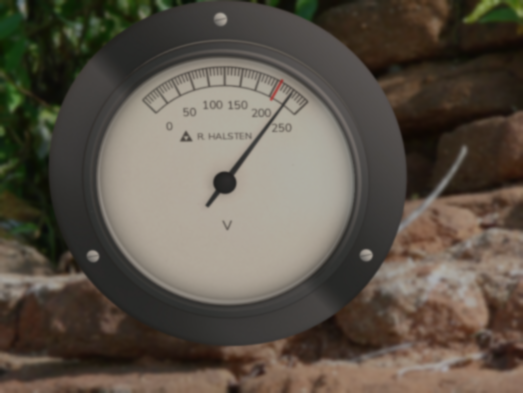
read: 225 V
